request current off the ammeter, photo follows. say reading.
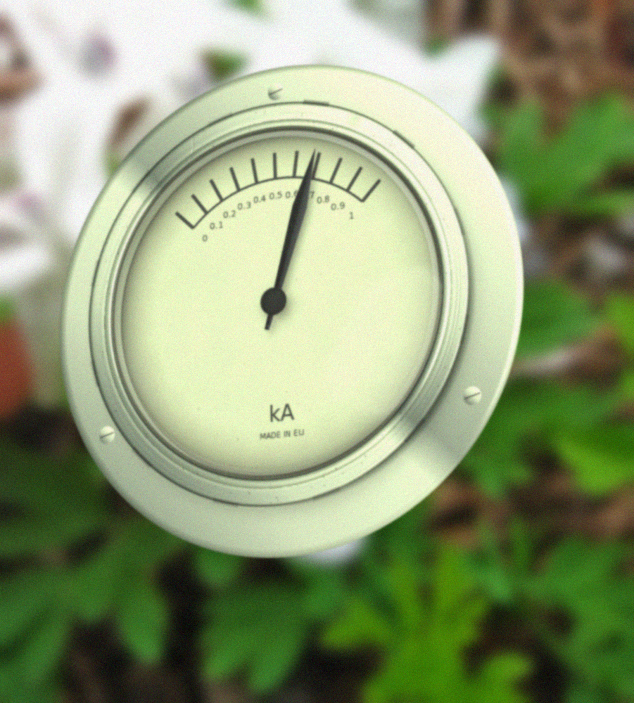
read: 0.7 kA
